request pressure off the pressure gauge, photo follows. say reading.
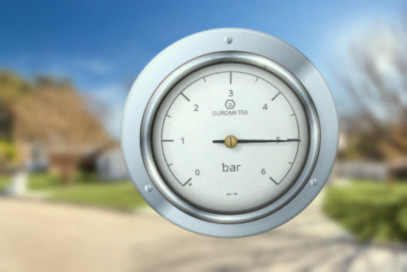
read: 5 bar
